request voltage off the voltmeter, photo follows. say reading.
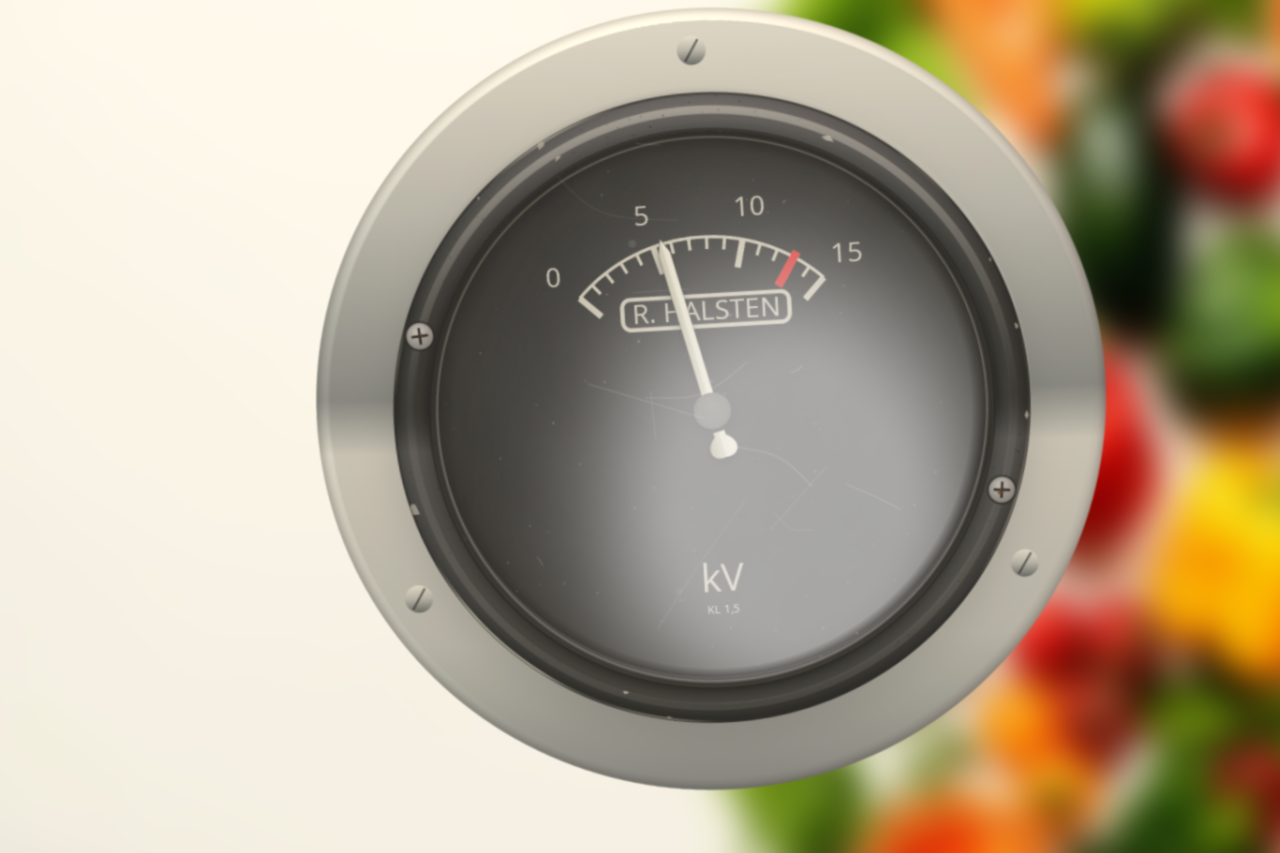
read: 5.5 kV
